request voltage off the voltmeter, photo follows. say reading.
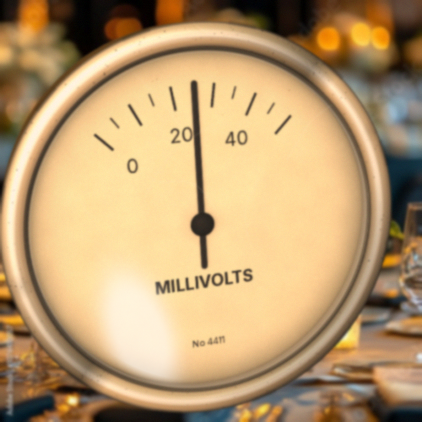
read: 25 mV
